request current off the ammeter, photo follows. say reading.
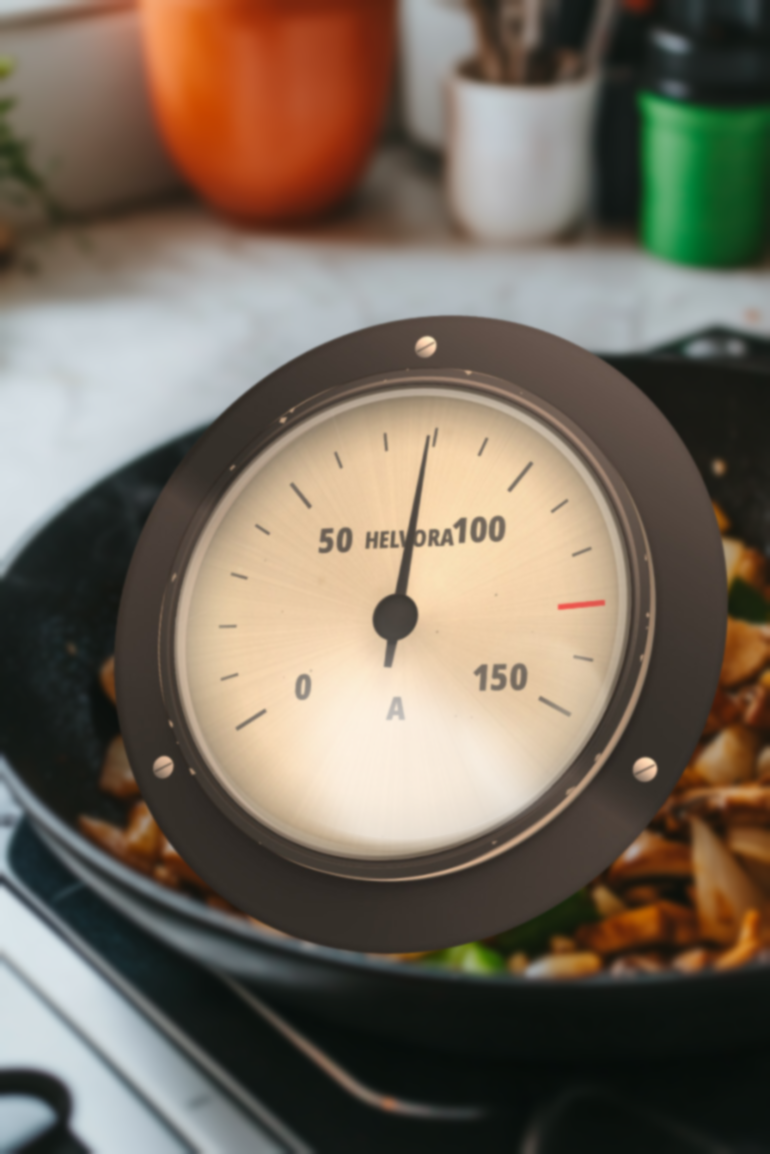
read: 80 A
